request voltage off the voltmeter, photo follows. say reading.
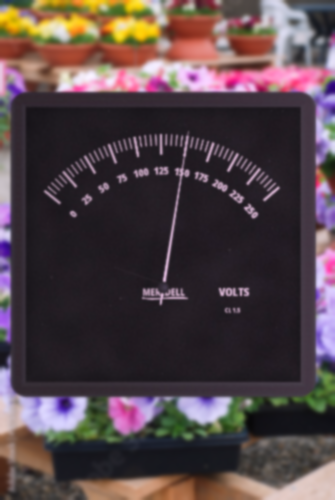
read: 150 V
